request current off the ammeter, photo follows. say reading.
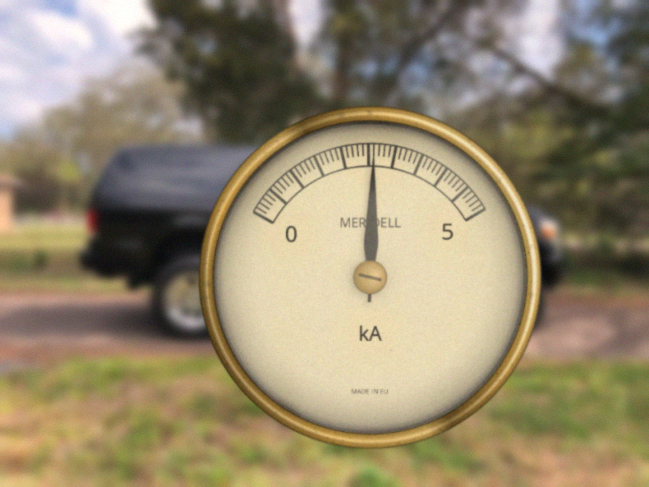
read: 2.6 kA
